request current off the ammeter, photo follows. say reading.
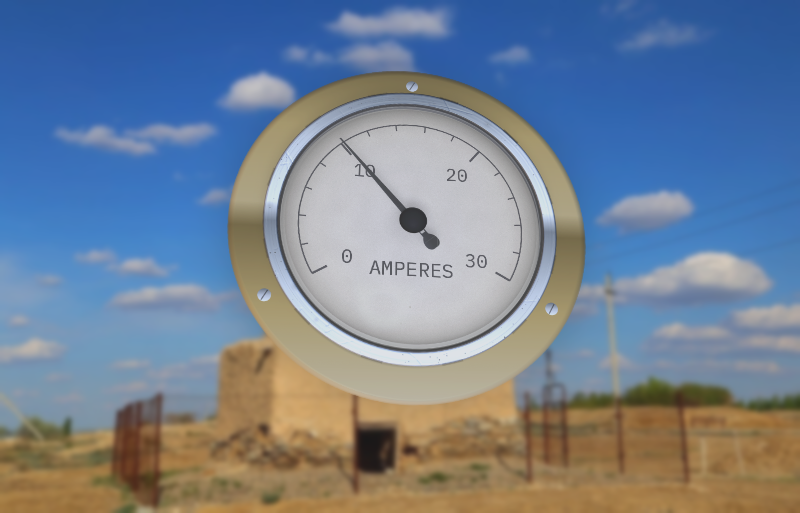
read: 10 A
